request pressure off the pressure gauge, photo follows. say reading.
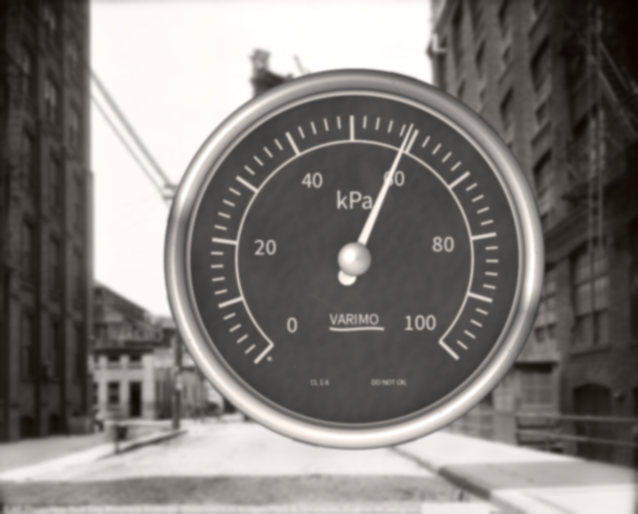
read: 59 kPa
